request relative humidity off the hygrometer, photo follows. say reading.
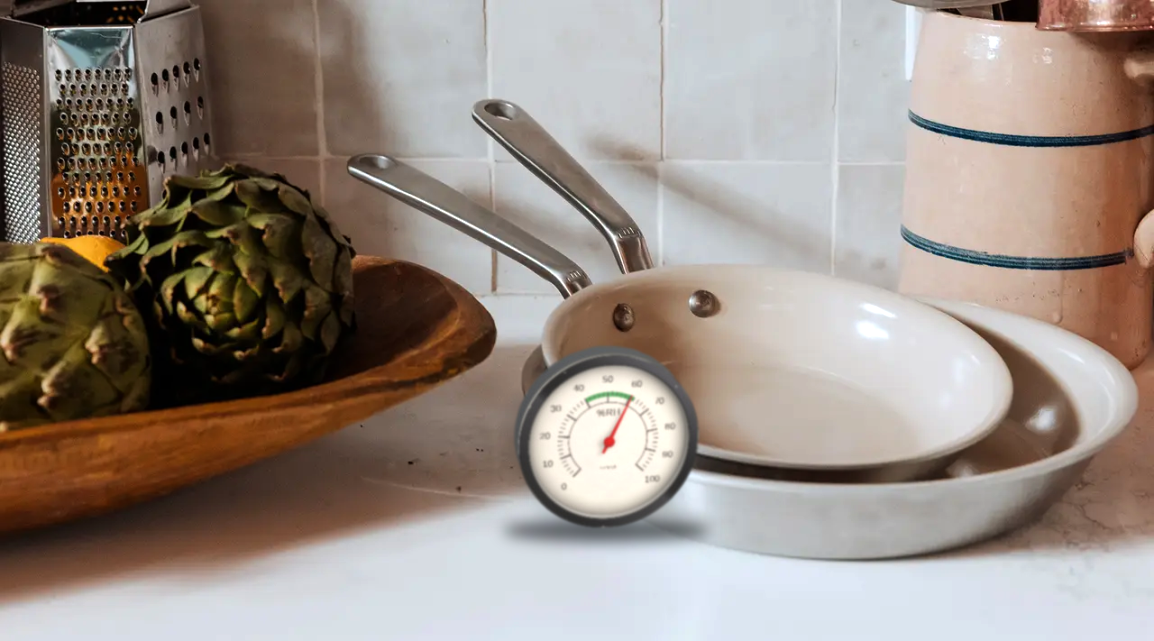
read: 60 %
